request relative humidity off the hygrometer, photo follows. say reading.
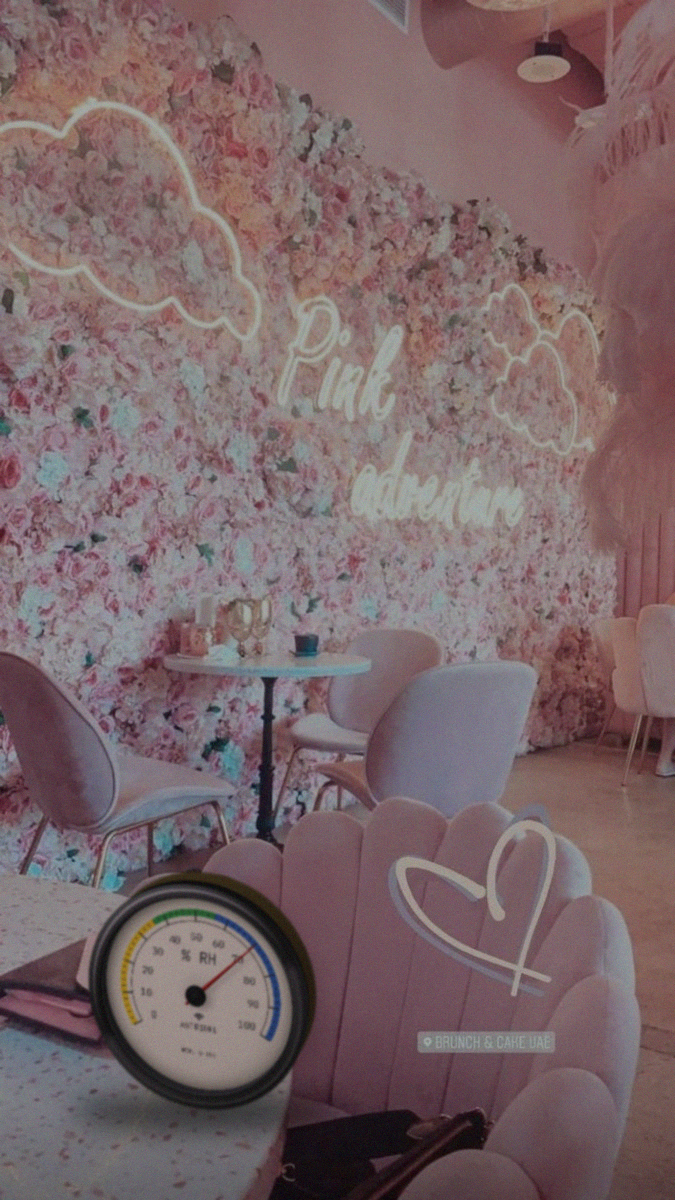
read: 70 %
